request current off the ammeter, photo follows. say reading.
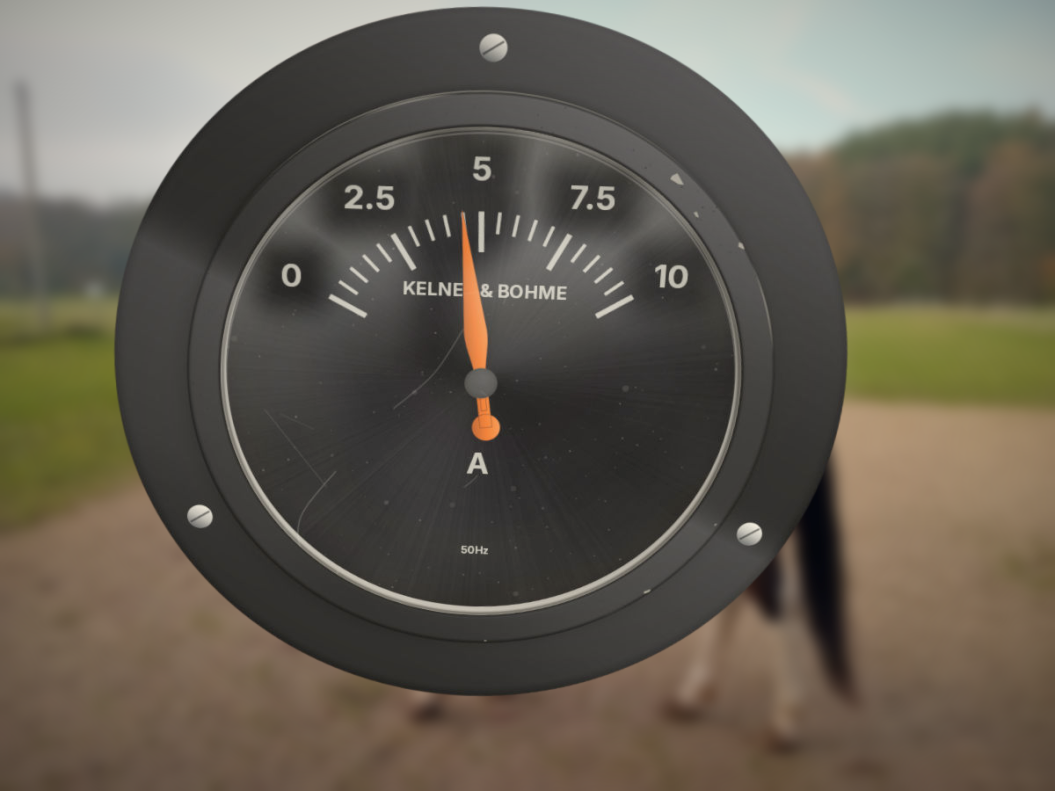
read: 4.5 A
